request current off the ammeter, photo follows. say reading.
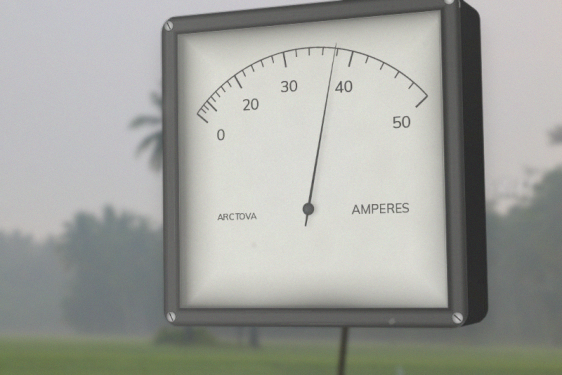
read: 38 A
